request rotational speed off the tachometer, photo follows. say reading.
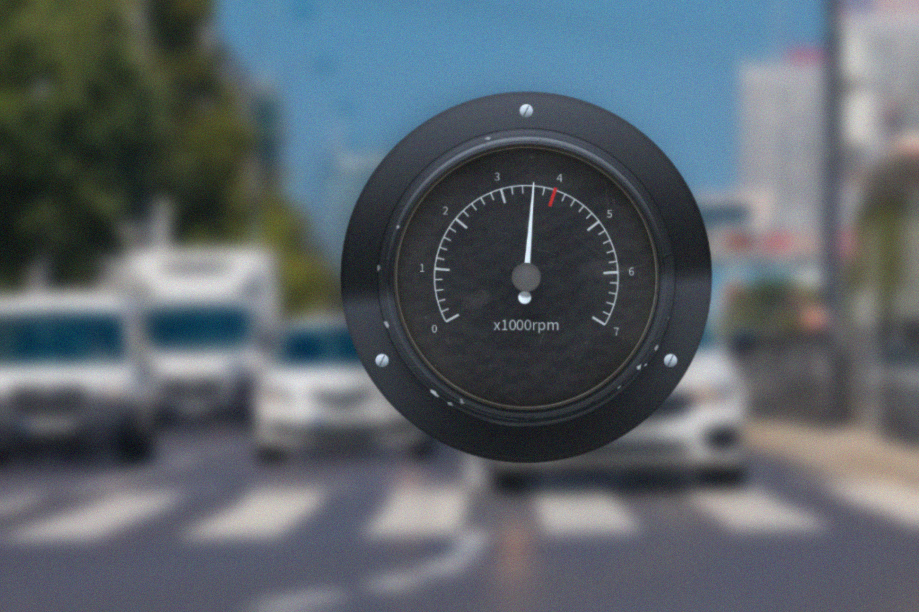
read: 3600 rpm
